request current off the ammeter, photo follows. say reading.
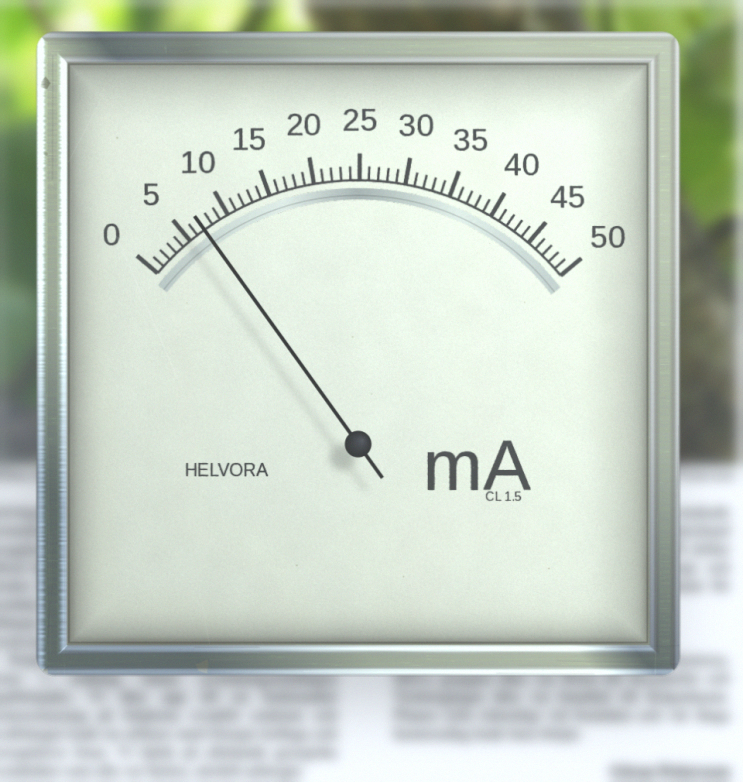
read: 7 mA
